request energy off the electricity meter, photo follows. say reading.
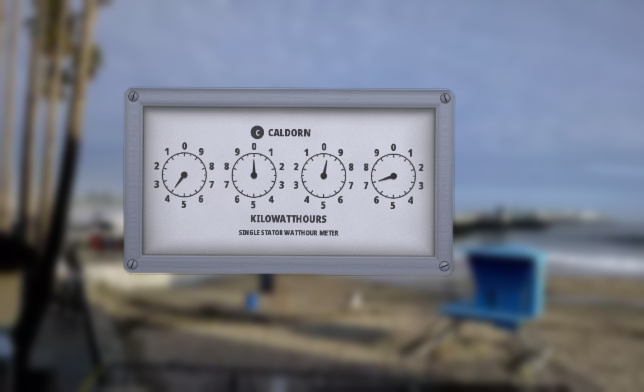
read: 3997 kWh
